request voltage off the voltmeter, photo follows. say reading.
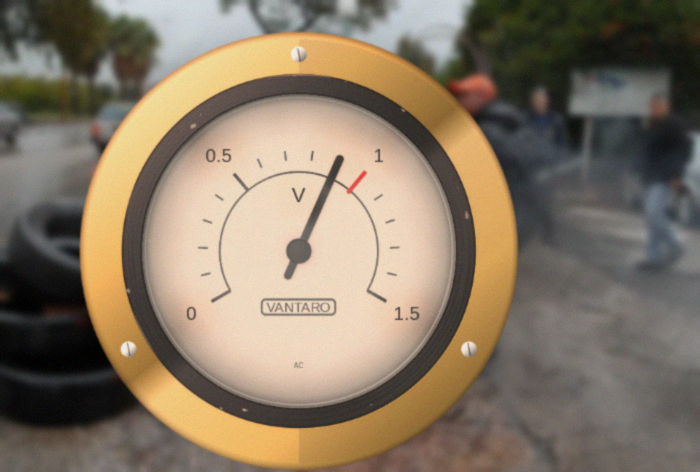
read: 0.9 V
